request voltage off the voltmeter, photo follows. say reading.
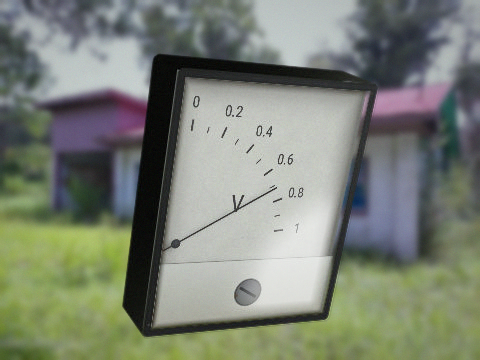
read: 0.7 V
